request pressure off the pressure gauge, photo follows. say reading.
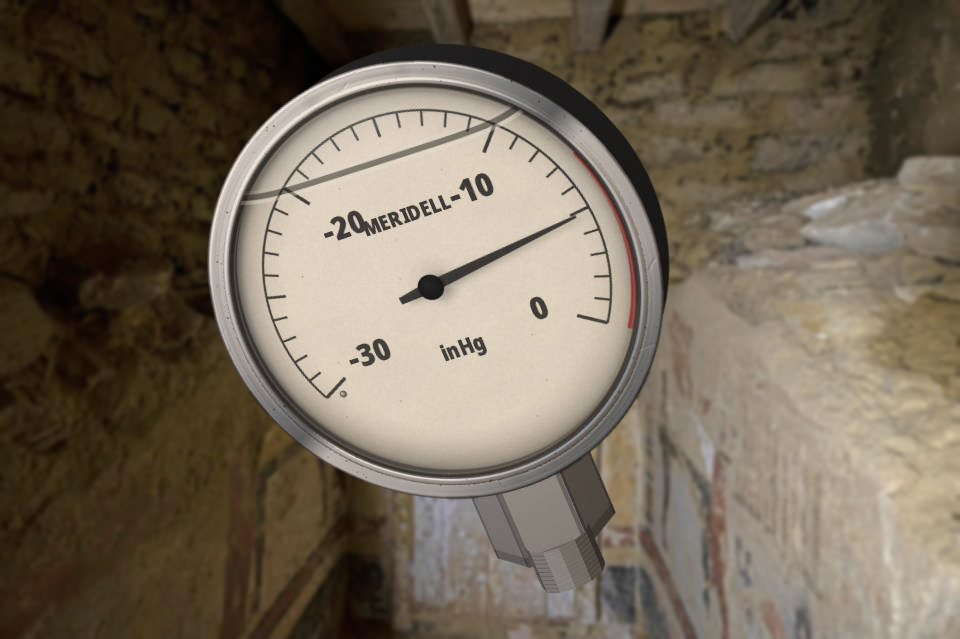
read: -5 inHg
